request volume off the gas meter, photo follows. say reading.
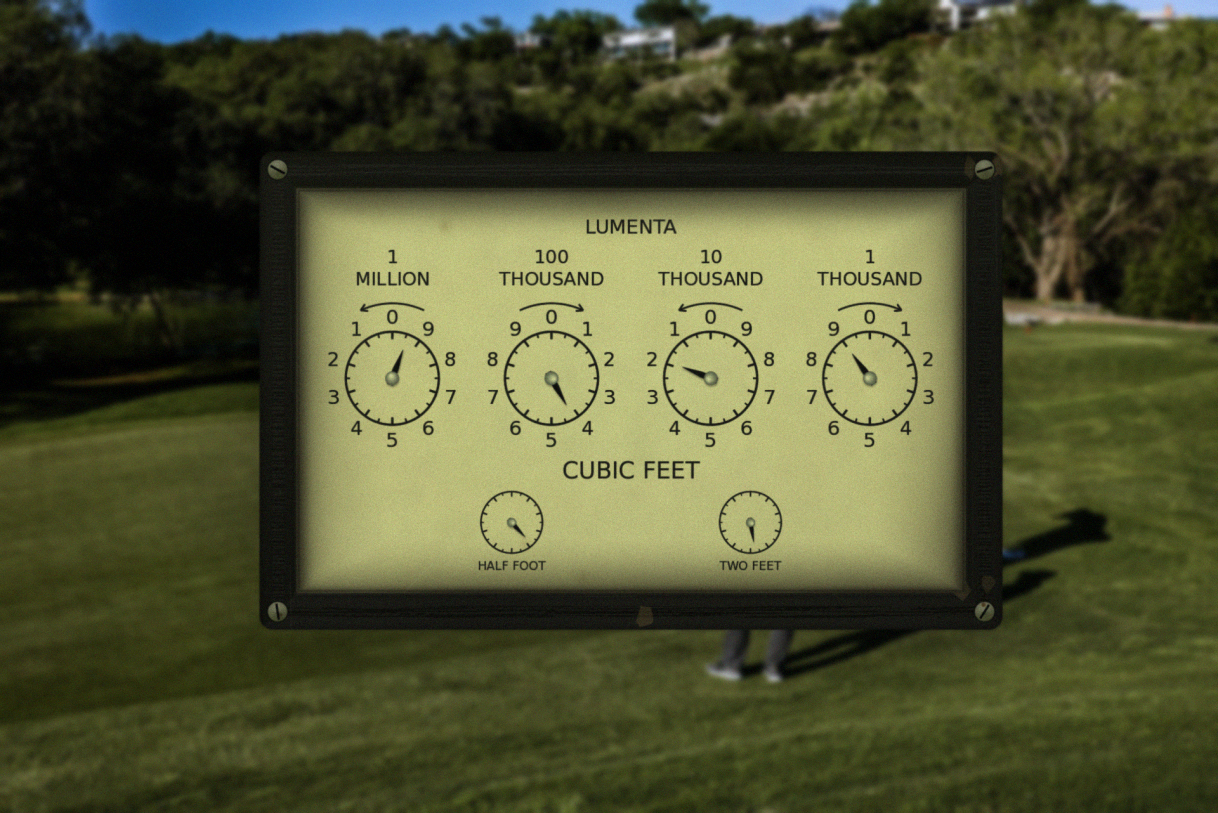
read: 941900 ft³
